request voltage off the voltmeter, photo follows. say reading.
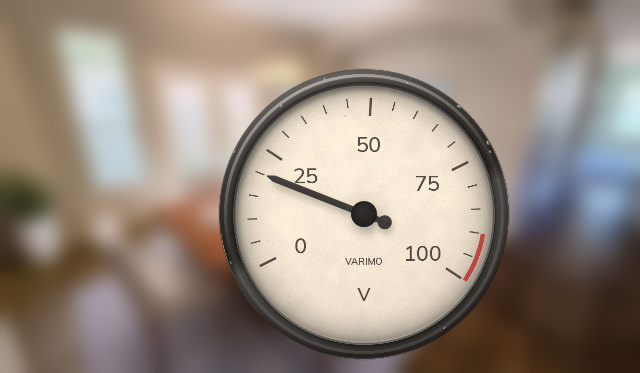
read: 20 V
